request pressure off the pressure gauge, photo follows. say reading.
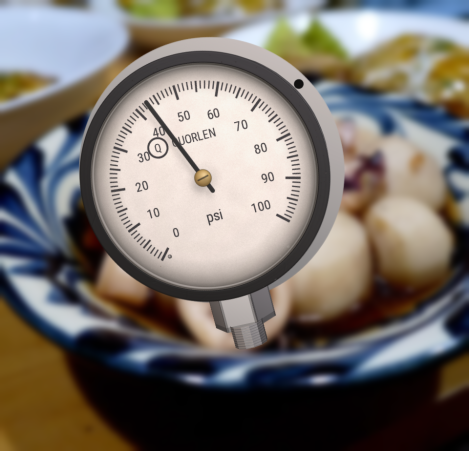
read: 43 psi
